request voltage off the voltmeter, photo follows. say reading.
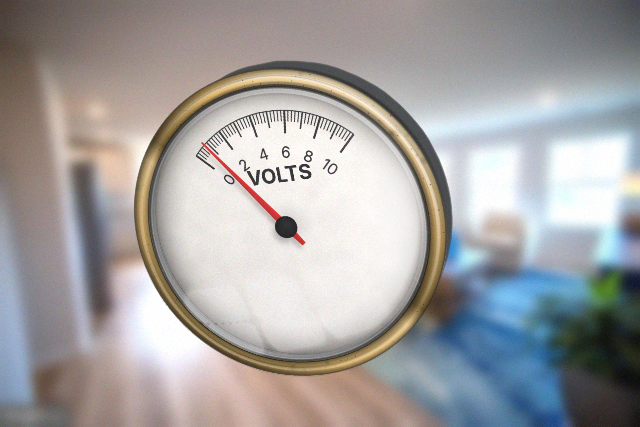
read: 1 V
